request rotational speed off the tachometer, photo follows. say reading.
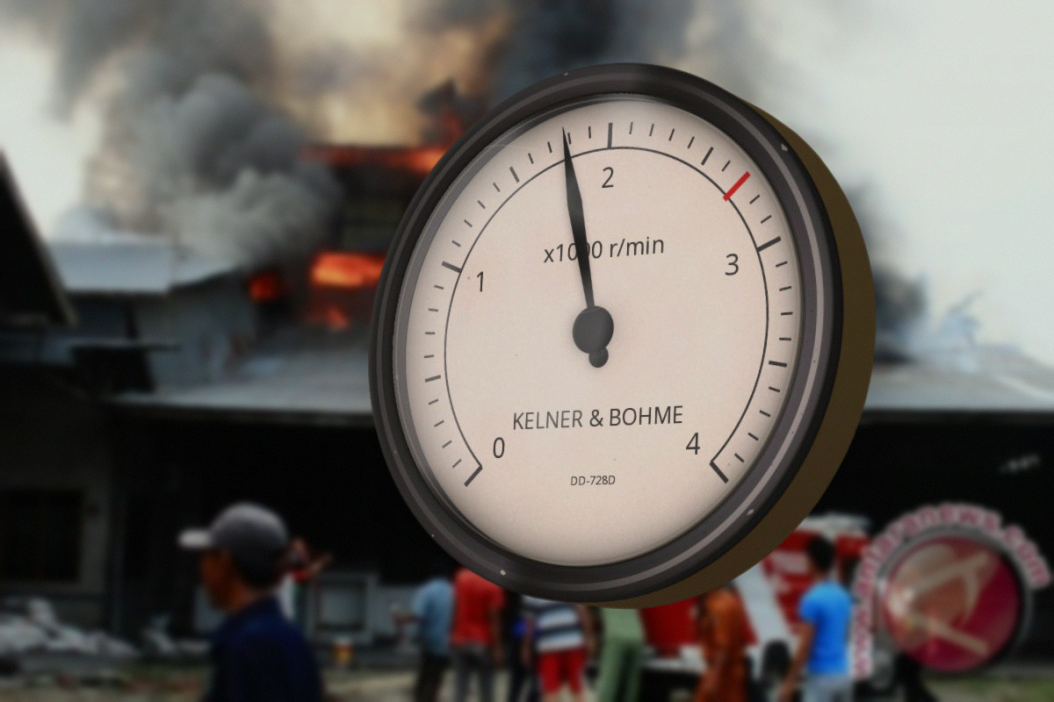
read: 1800 rpm
